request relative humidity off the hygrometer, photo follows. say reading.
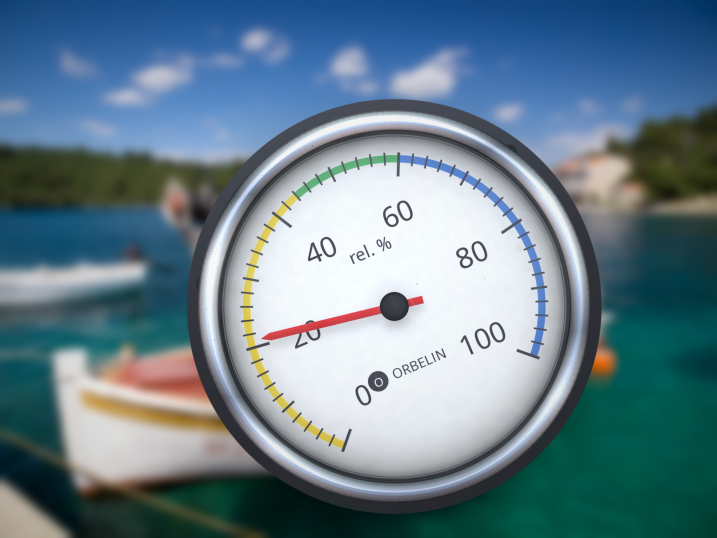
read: 21 %
